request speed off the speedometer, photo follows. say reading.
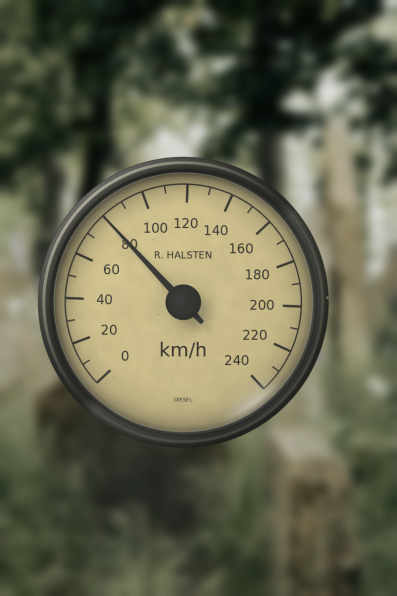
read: 80 km/h
